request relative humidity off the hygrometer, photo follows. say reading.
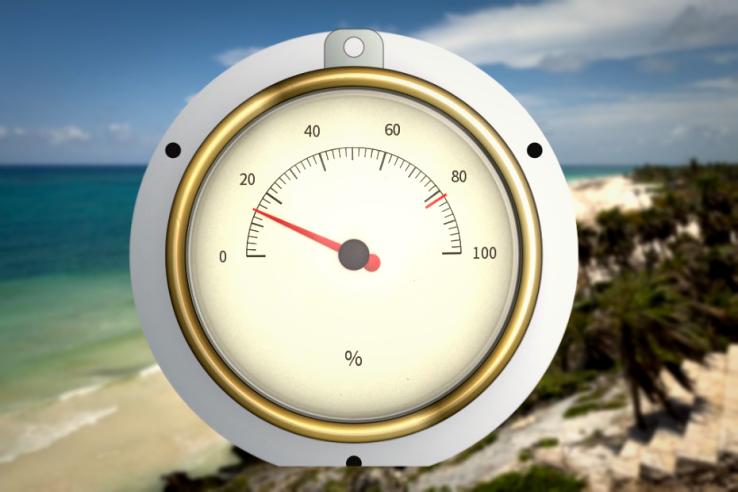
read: 14 %
